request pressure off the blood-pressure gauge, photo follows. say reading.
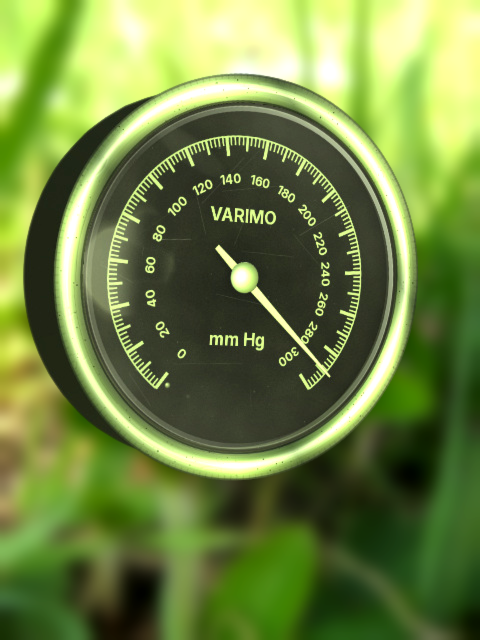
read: 290 mmHg
